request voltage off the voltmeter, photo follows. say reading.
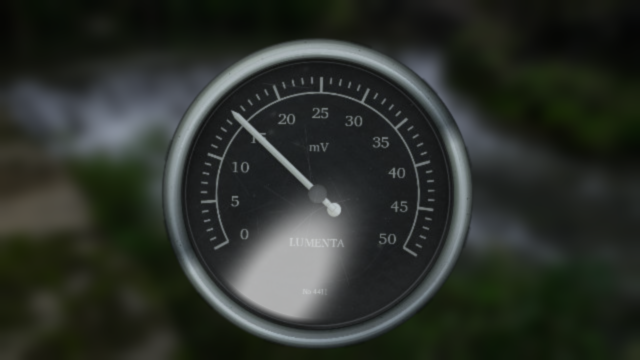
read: 15 mV
